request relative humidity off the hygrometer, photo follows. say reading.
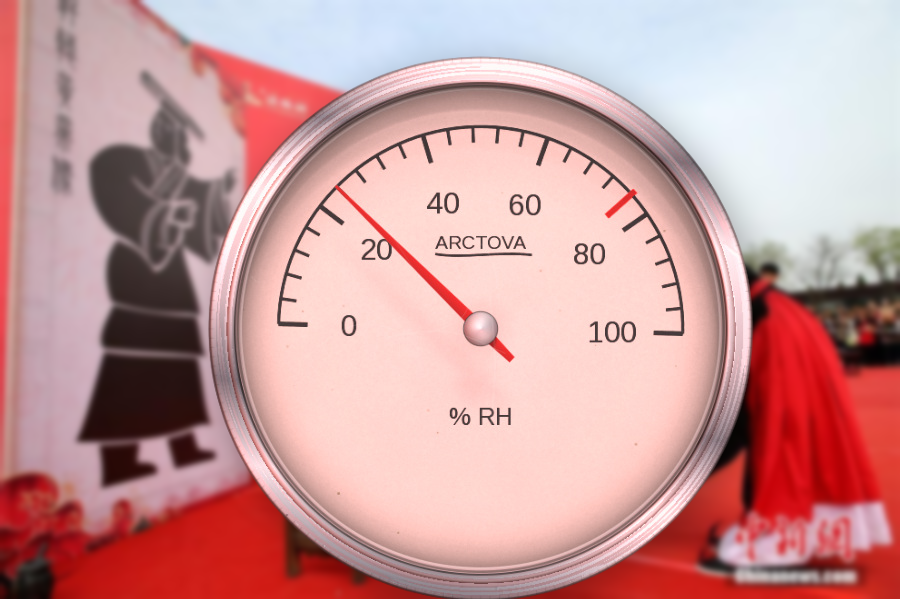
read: 24 %
